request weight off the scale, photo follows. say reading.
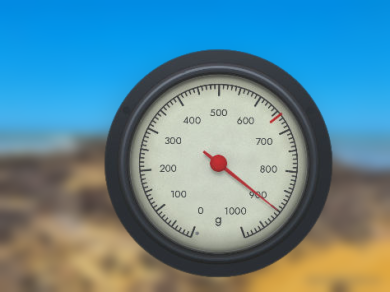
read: 900 g
